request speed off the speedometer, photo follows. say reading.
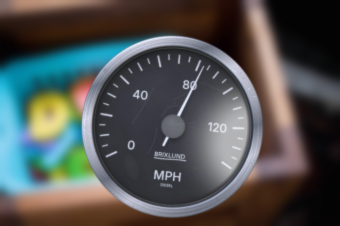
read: 82.5 mph
